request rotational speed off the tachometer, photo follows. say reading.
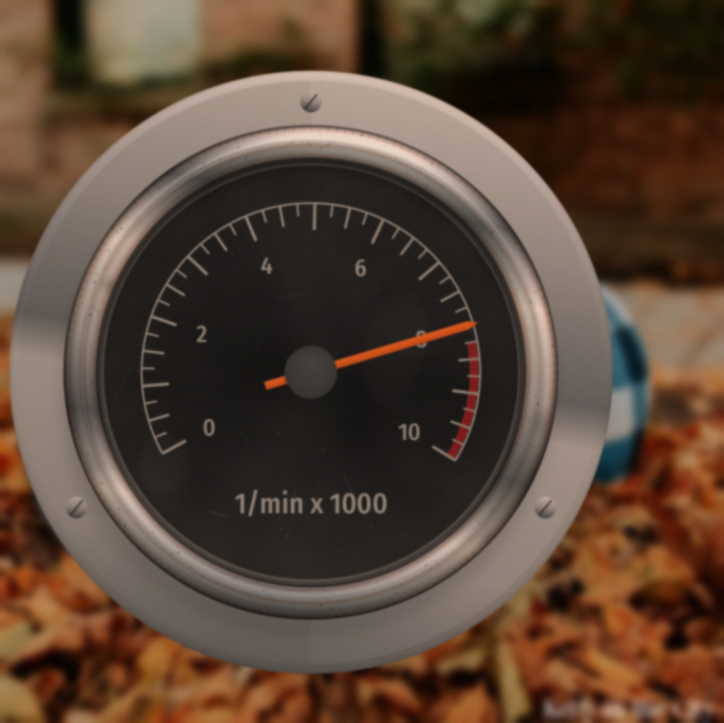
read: 8000 rpm
